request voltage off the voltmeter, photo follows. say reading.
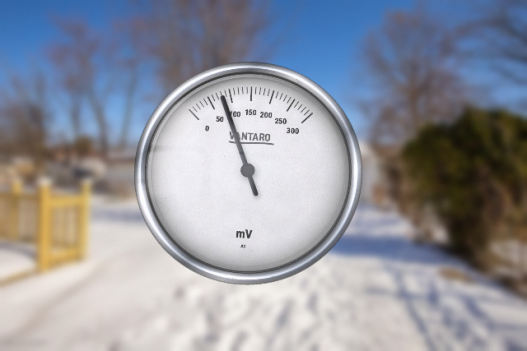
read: 80 mV
